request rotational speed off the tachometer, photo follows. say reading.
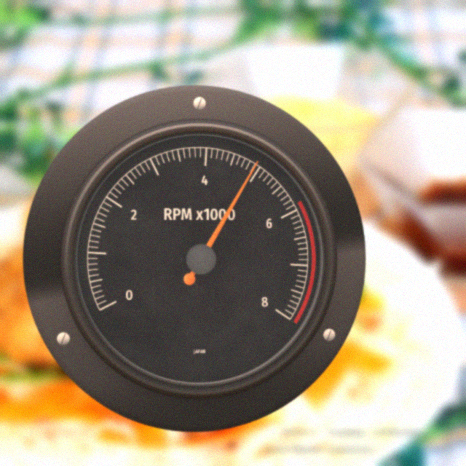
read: 4900 rpm
